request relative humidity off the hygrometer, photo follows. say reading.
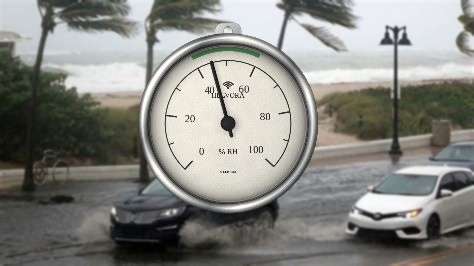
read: 45 %
